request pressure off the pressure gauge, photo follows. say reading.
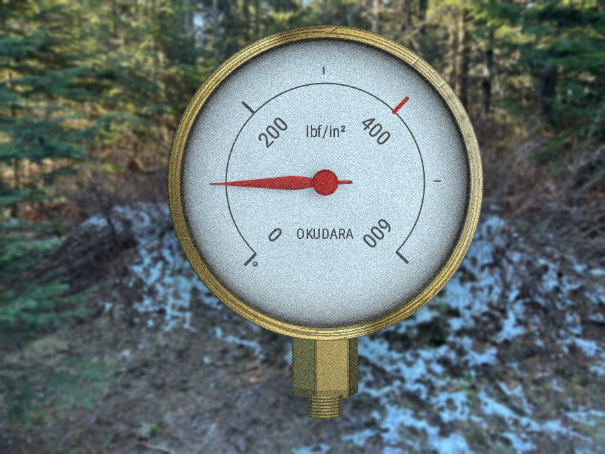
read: 100 psi
